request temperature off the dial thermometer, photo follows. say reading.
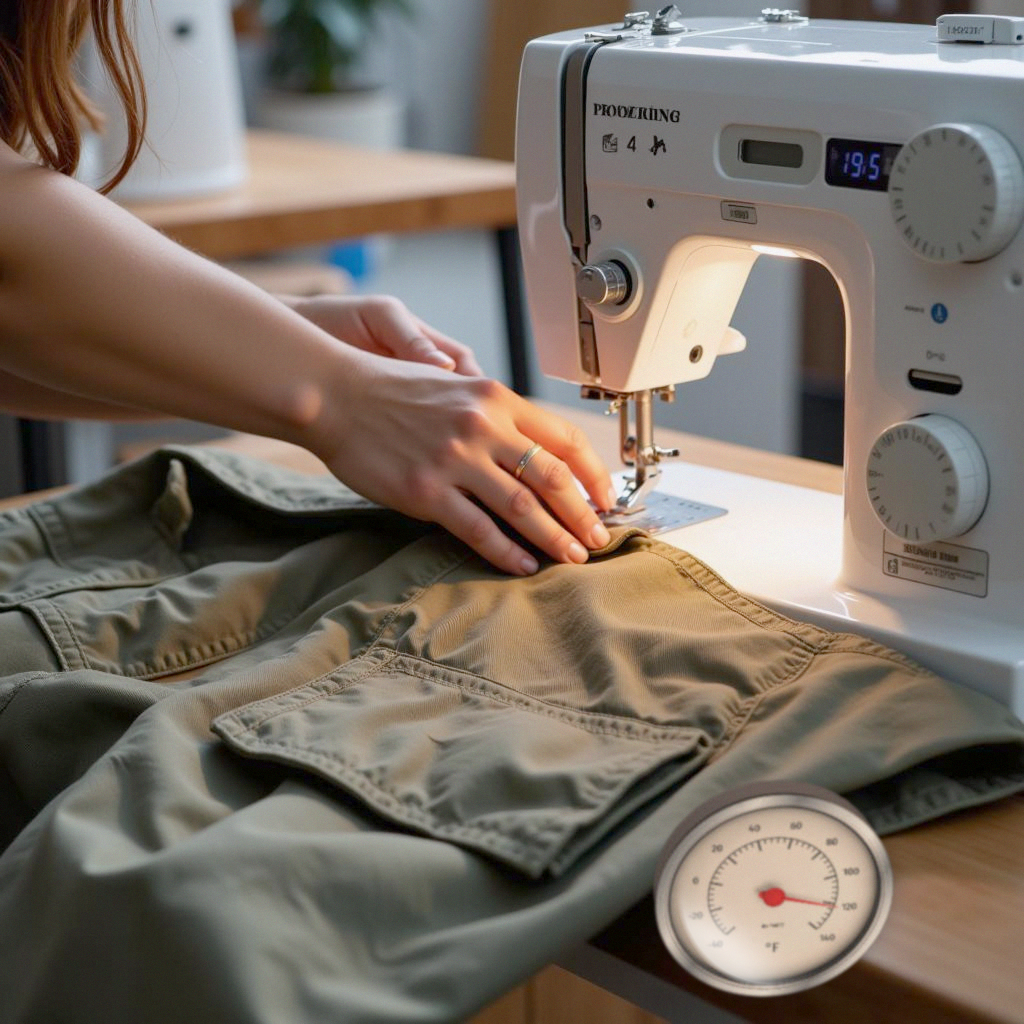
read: 120 °F
